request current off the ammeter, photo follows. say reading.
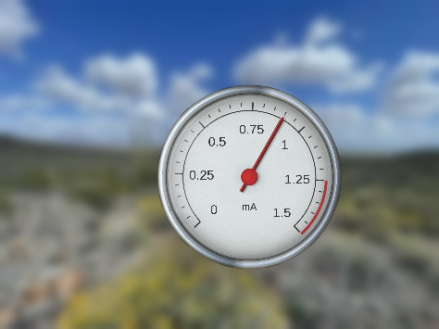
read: 0.9 mA
